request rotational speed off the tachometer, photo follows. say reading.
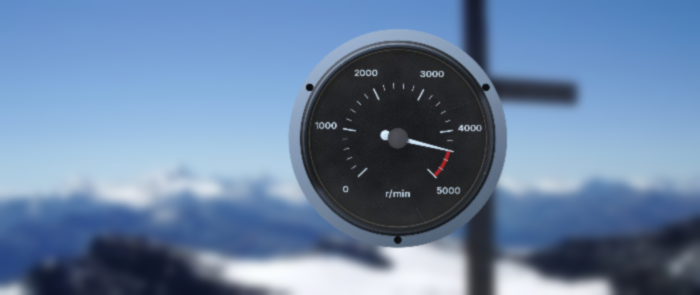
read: 4400 rpm
